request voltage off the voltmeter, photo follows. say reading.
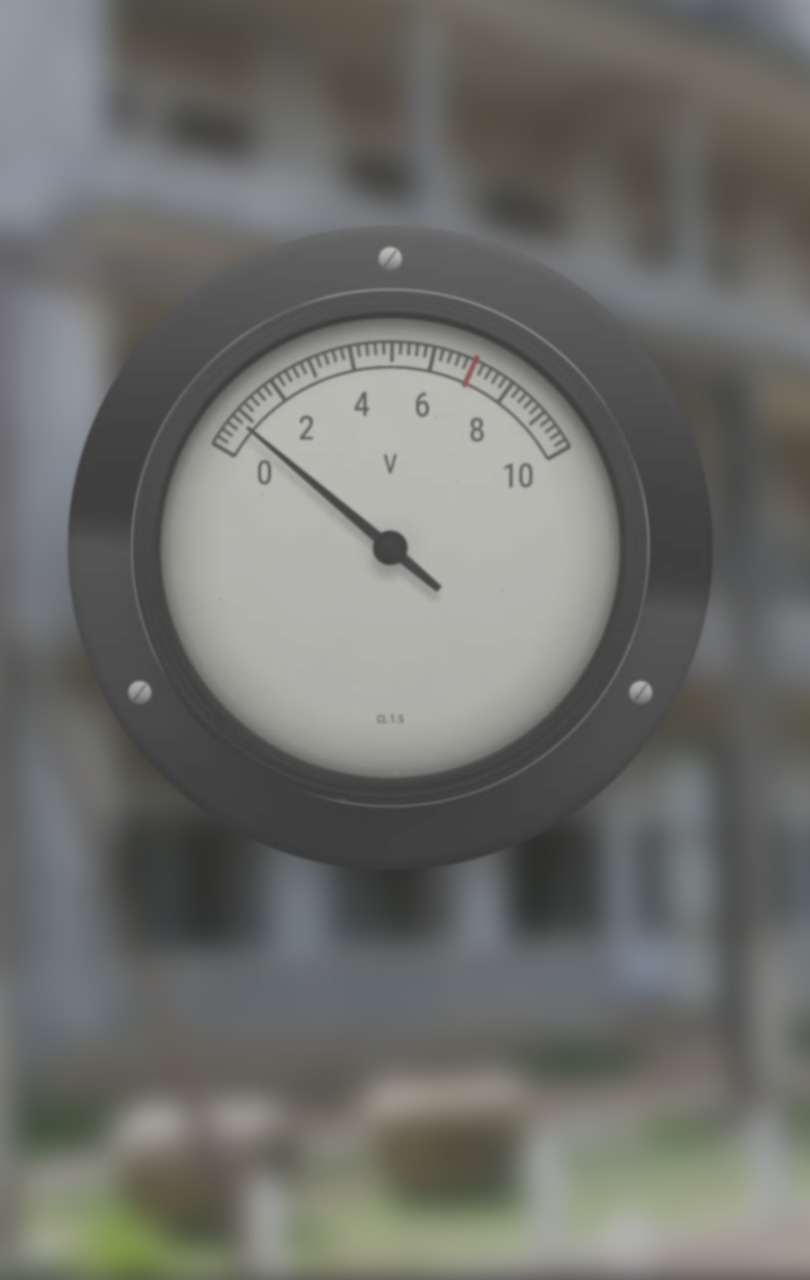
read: 0.8 V
